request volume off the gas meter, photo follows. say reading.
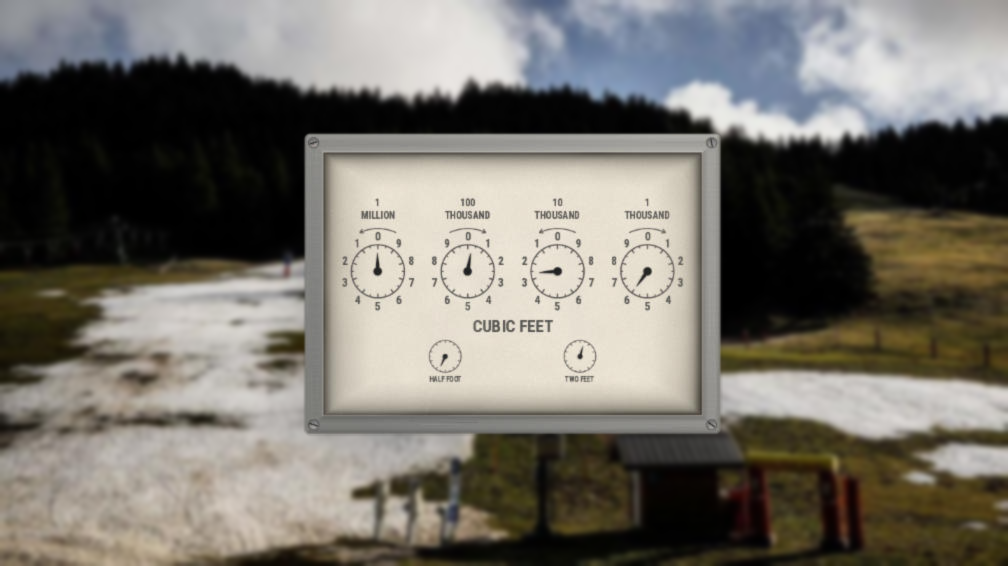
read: 2600 ft³
